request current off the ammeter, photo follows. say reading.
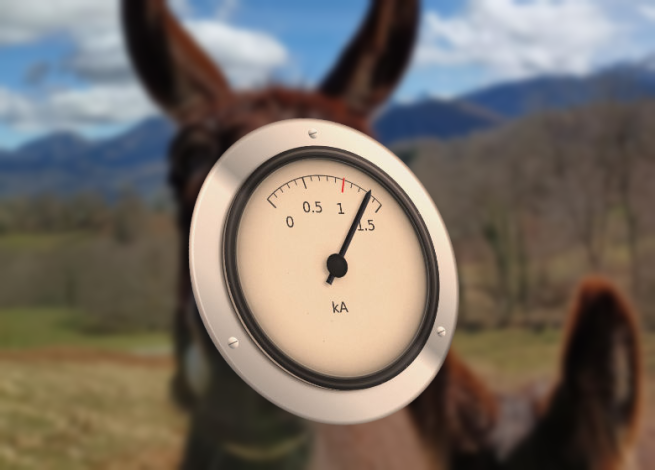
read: 1.3 kA
